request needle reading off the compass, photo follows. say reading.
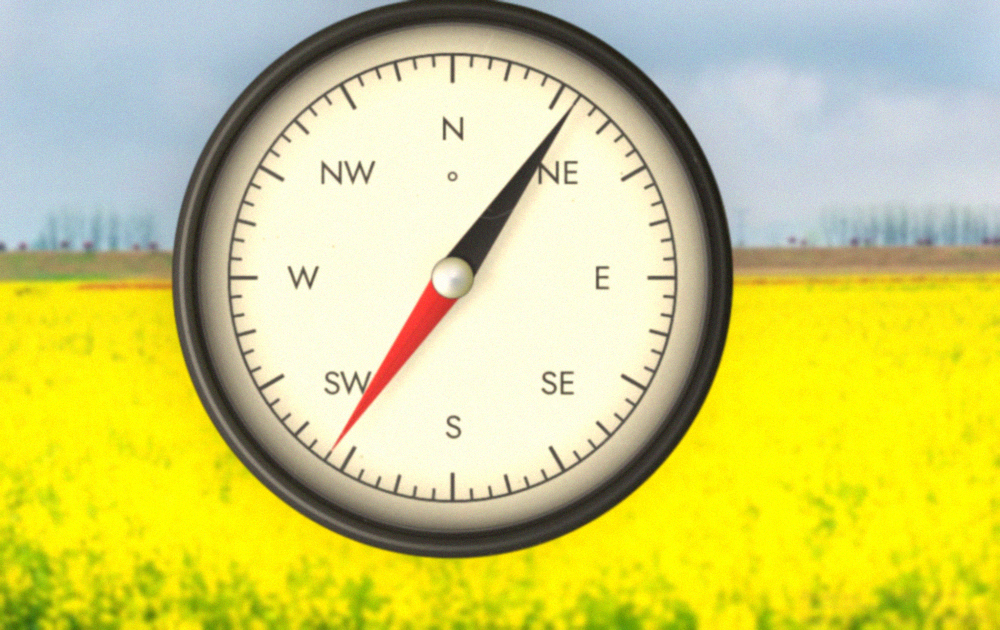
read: 215 °
